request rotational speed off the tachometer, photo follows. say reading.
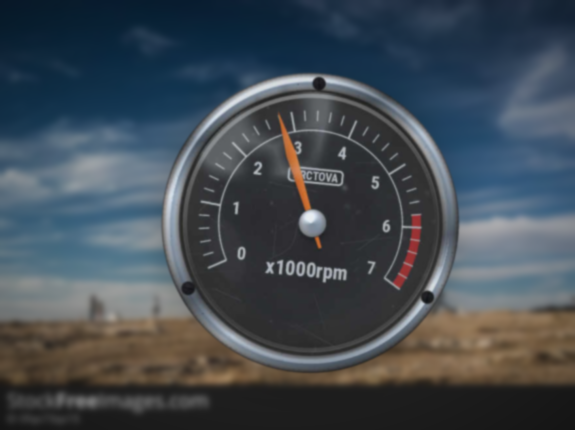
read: 2800 rpm
